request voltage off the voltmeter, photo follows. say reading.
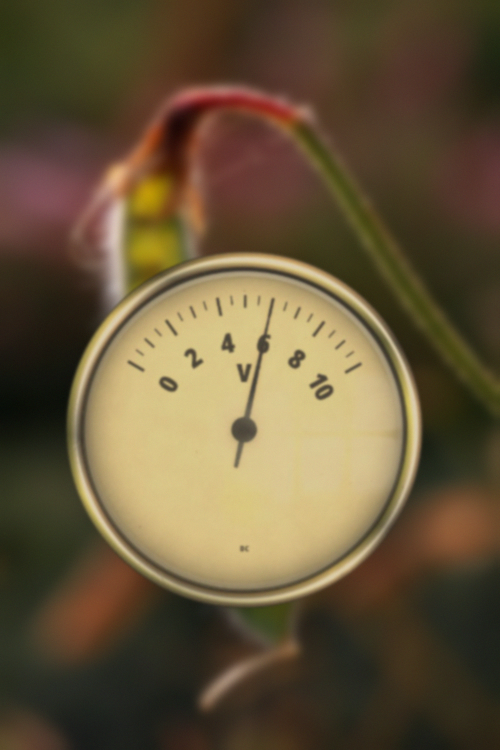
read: 6 V
